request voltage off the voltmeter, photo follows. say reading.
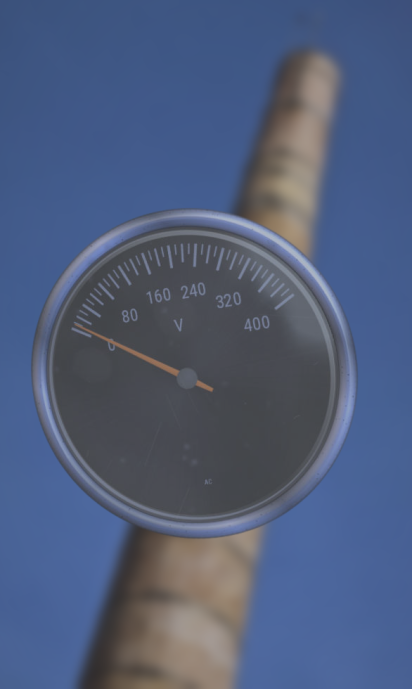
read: 10 V
